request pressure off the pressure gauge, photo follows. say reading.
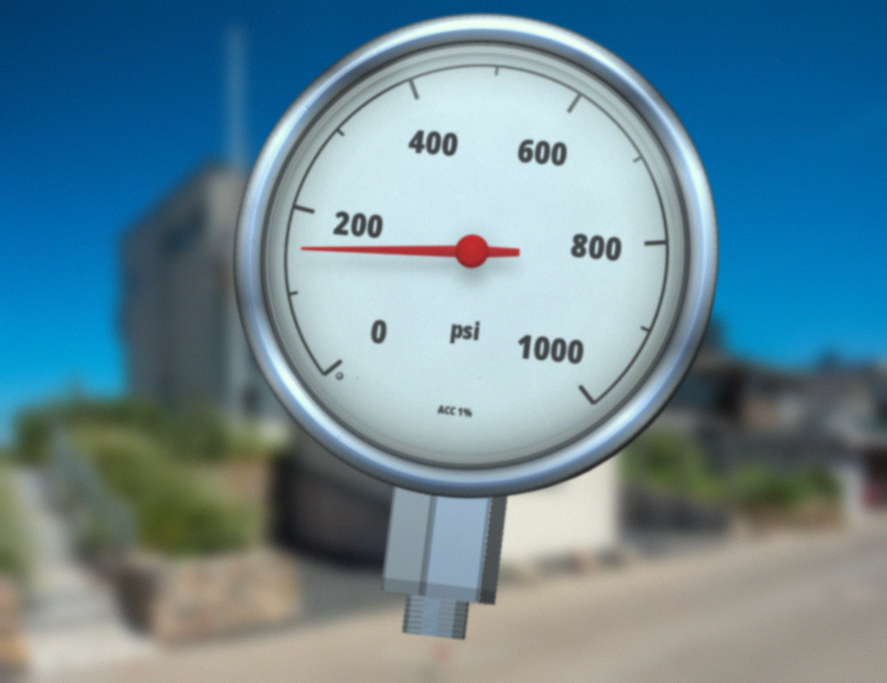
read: 150 psi
